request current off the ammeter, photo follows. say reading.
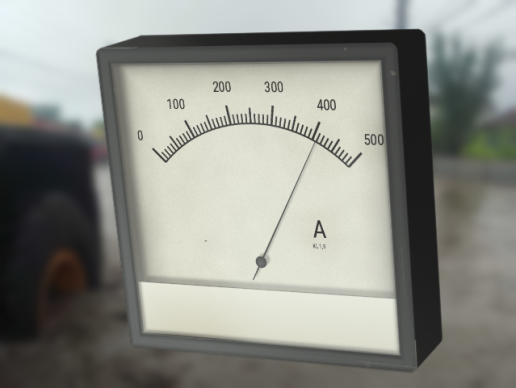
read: 410 A
